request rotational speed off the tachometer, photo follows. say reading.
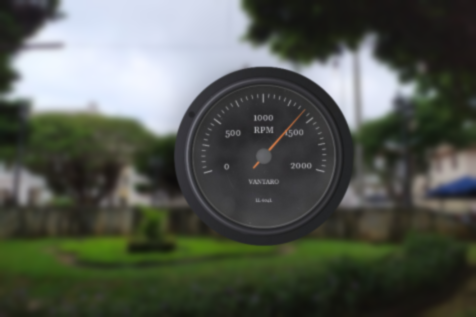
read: 1400 rpm
